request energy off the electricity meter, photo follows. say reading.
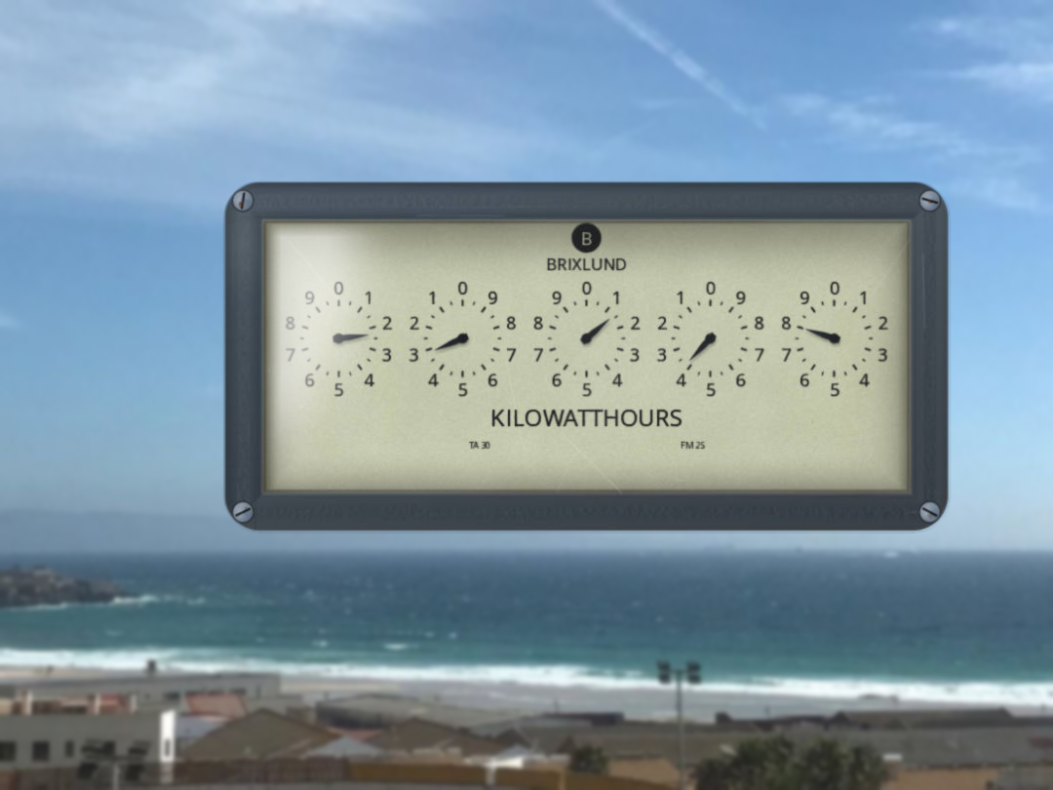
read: 23138 kWh
